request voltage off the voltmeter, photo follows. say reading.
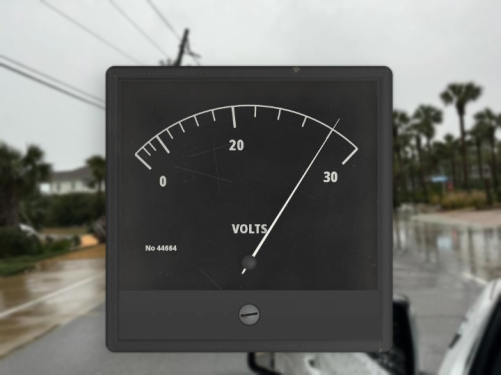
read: 28 V
